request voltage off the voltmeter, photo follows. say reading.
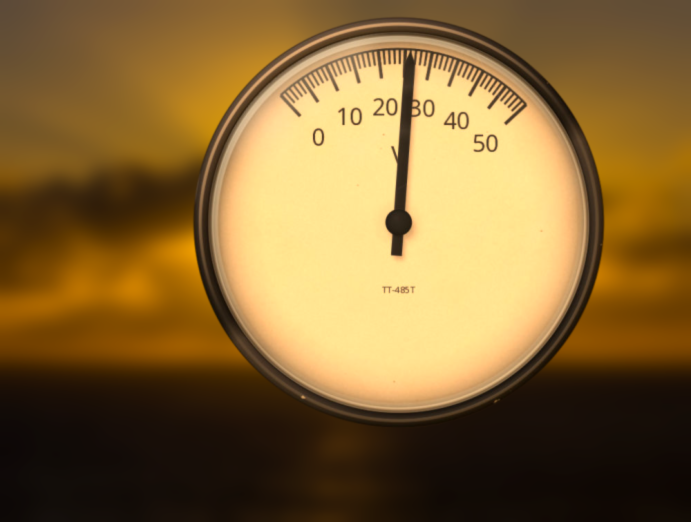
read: 26 V
